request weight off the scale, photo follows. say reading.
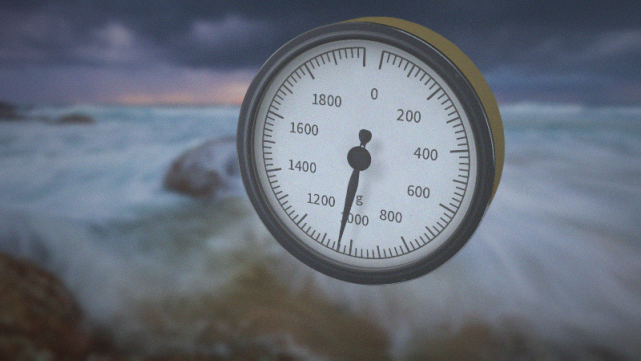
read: 1040 g
